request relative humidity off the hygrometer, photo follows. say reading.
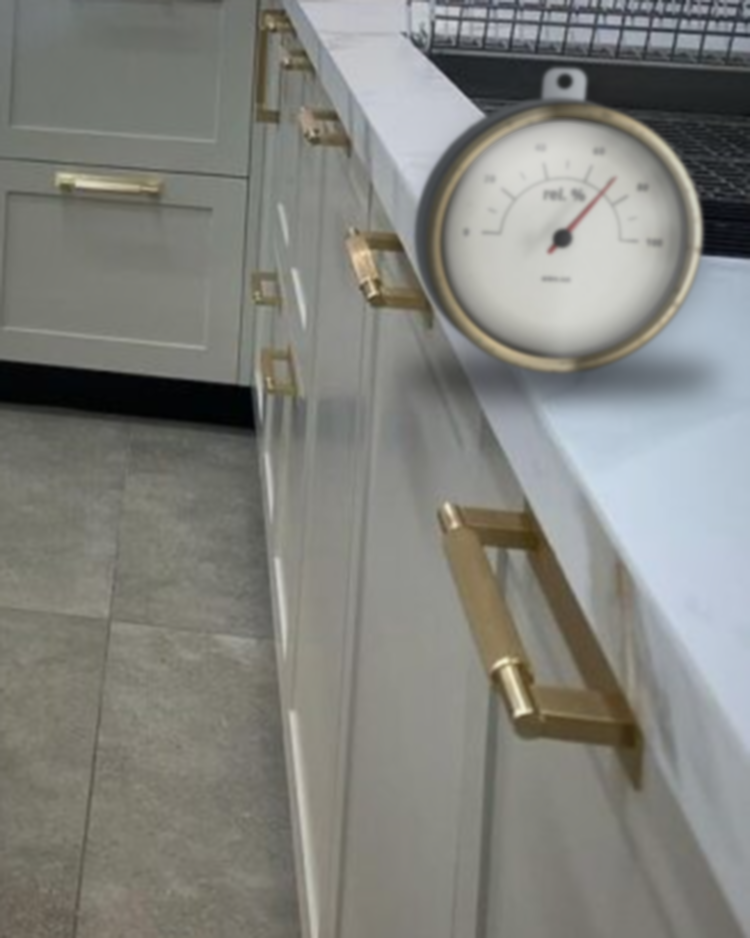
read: 70 %
